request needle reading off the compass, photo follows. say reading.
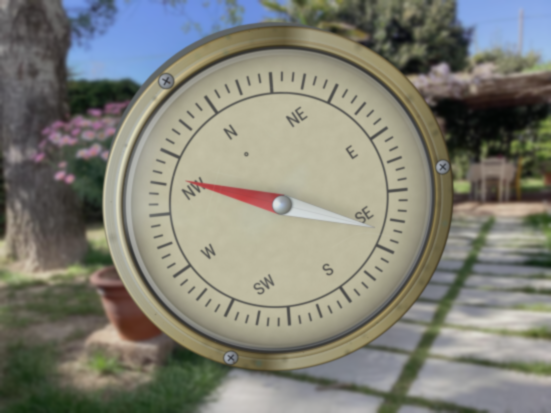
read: 320 °
